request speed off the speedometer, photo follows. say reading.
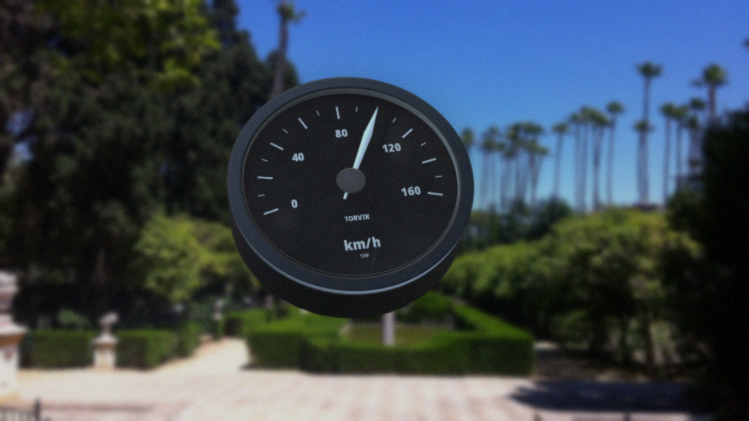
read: 100 km/h
